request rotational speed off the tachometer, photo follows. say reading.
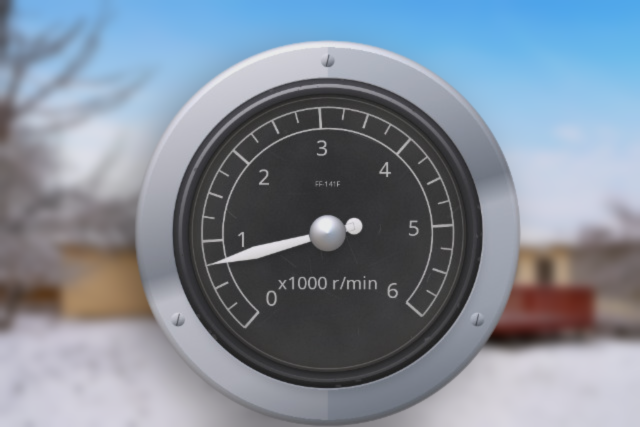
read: 750 rpm
